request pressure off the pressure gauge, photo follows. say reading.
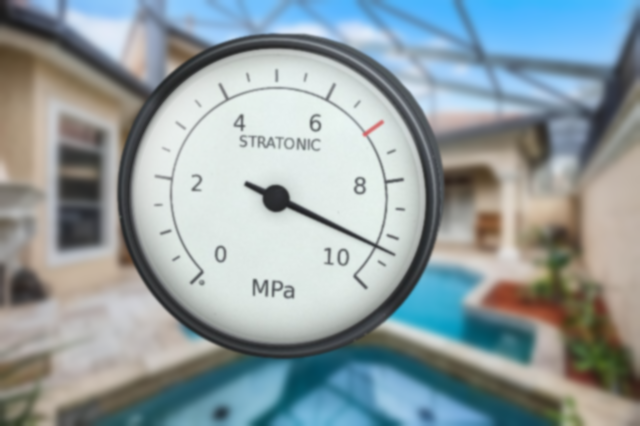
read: 9.25 MPa
